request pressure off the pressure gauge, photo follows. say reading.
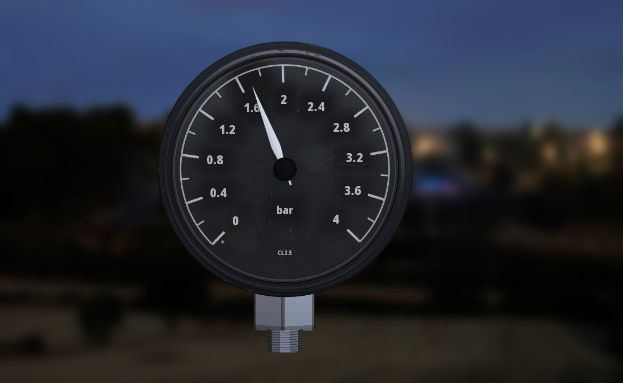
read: 1.7 bar
